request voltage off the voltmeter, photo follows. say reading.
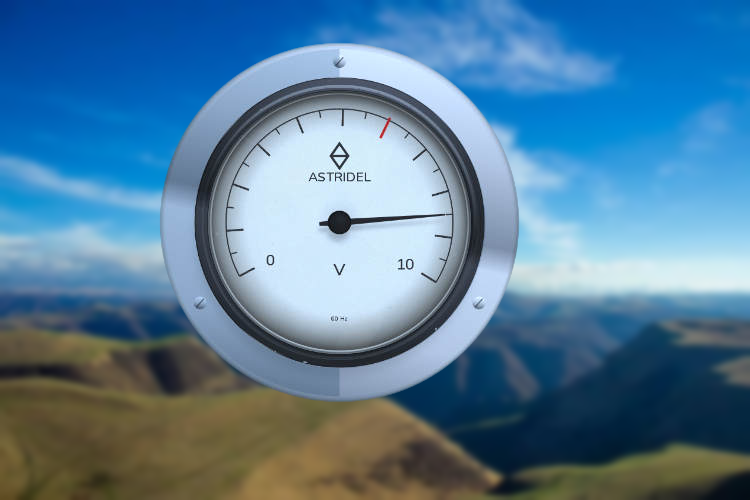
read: 8.5 V
